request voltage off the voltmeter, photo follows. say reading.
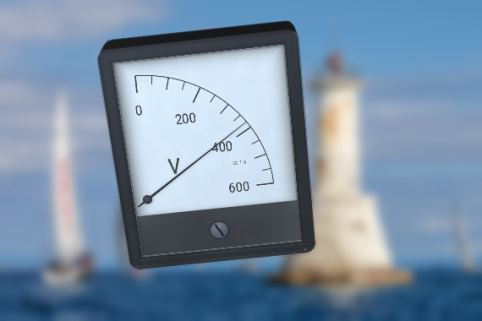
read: 375 V
